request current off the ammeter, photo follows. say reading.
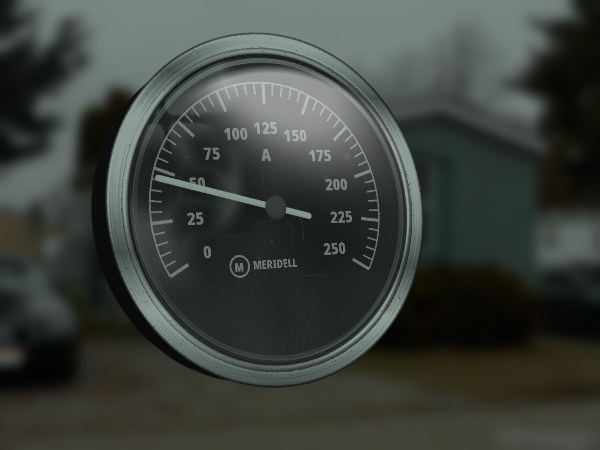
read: 45 A
